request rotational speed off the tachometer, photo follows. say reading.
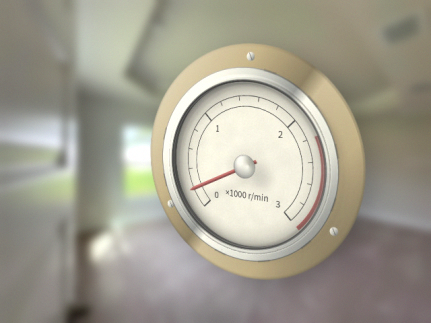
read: 200 rpm
